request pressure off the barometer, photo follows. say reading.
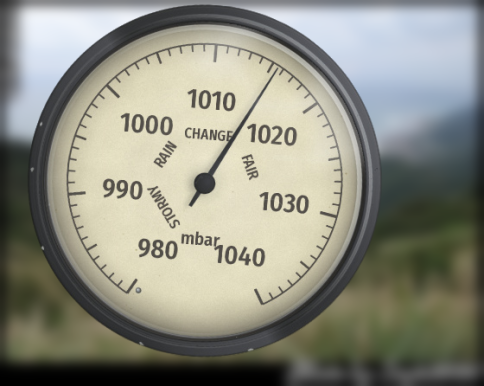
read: 1015.5 mbar
